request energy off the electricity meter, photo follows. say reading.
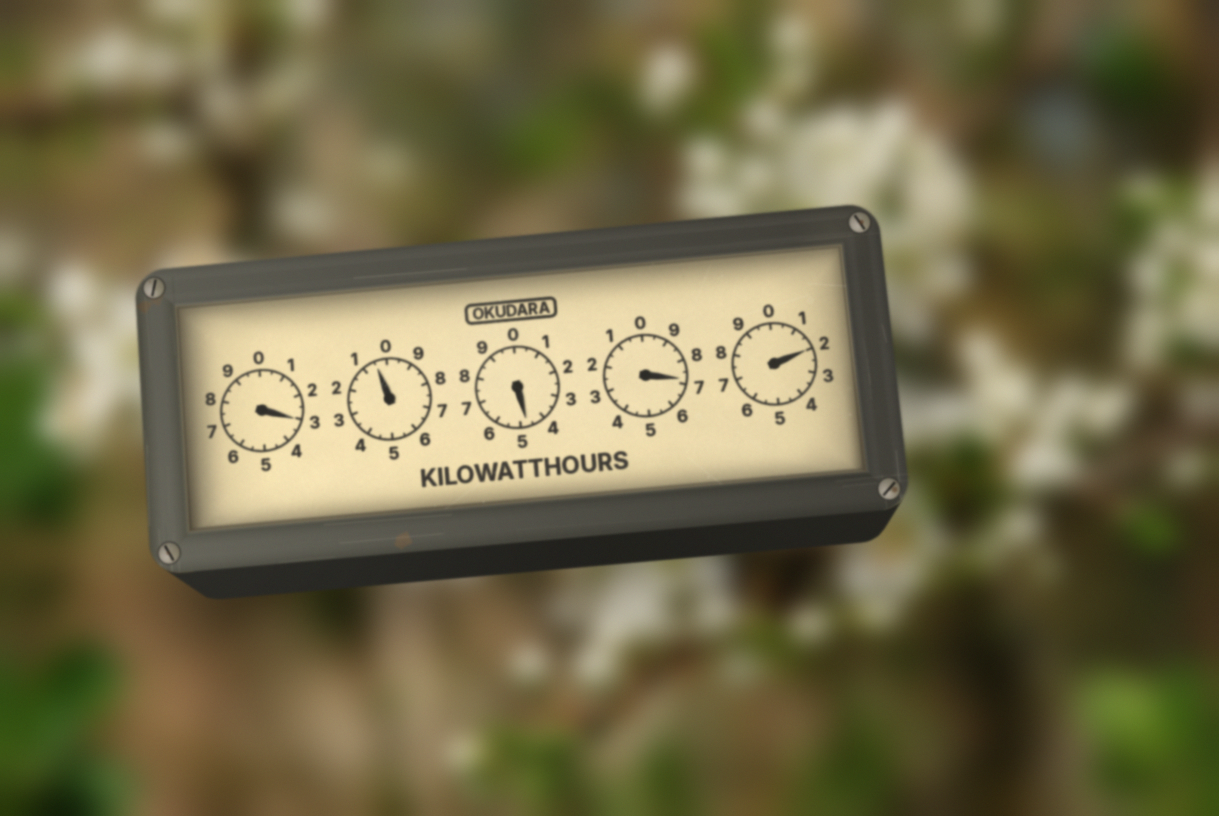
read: 30472 kWh
